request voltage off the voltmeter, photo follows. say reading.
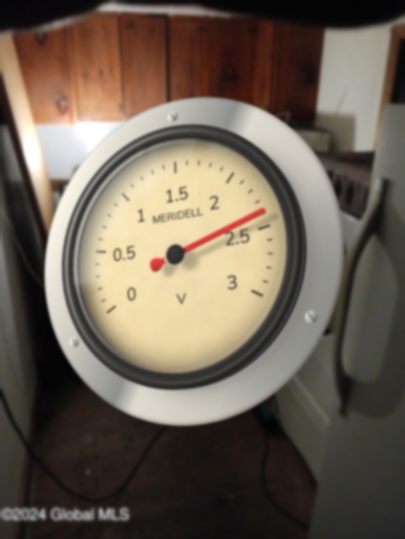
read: 2.4 V
